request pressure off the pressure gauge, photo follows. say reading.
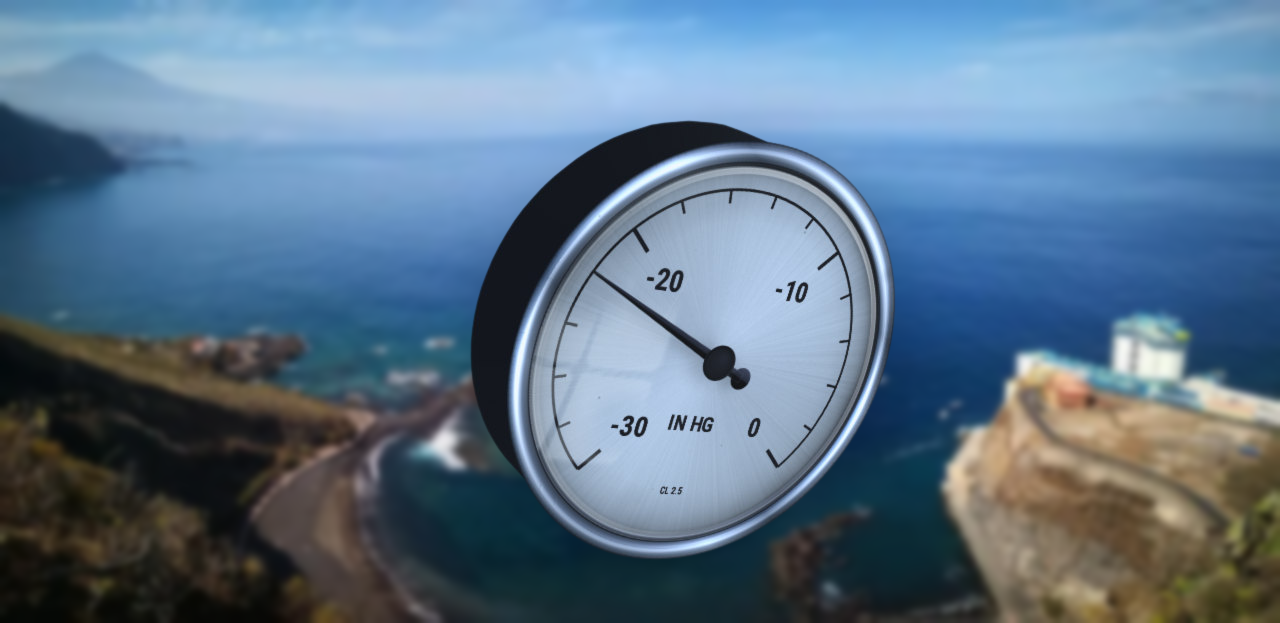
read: -22 inHg
